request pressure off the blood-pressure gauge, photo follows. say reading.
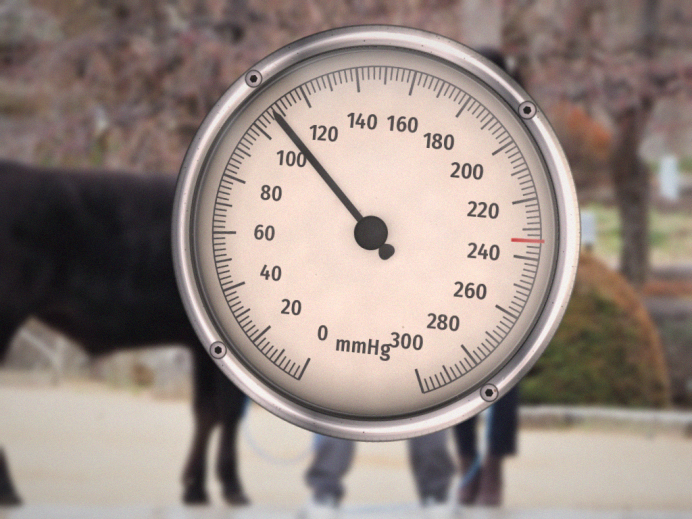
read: 108 mmHg
